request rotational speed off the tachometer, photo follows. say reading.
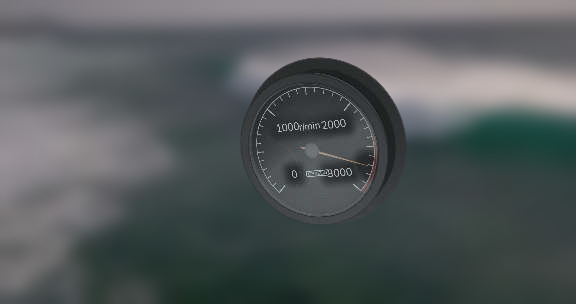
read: 2700 rpm
